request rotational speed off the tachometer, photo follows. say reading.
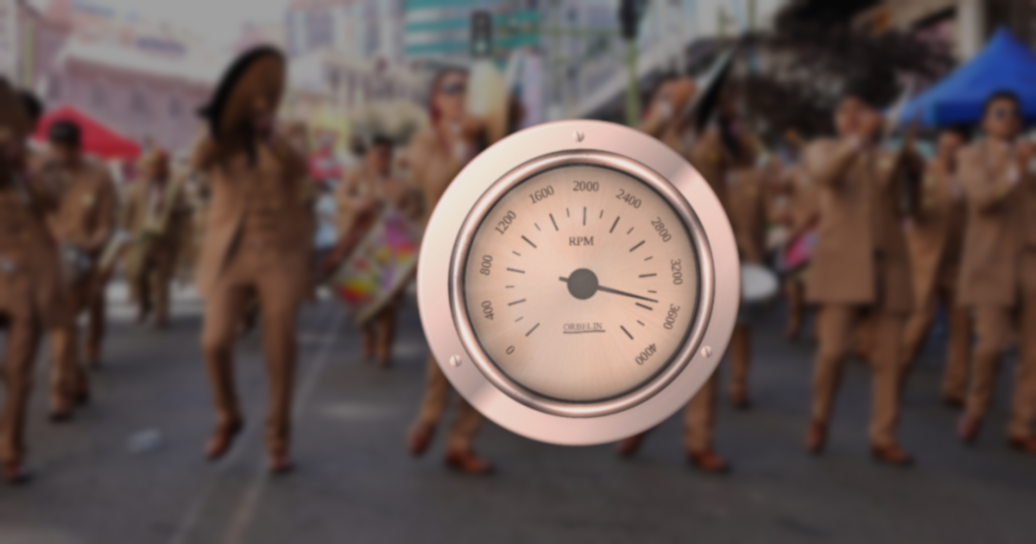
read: 3500 rpm
